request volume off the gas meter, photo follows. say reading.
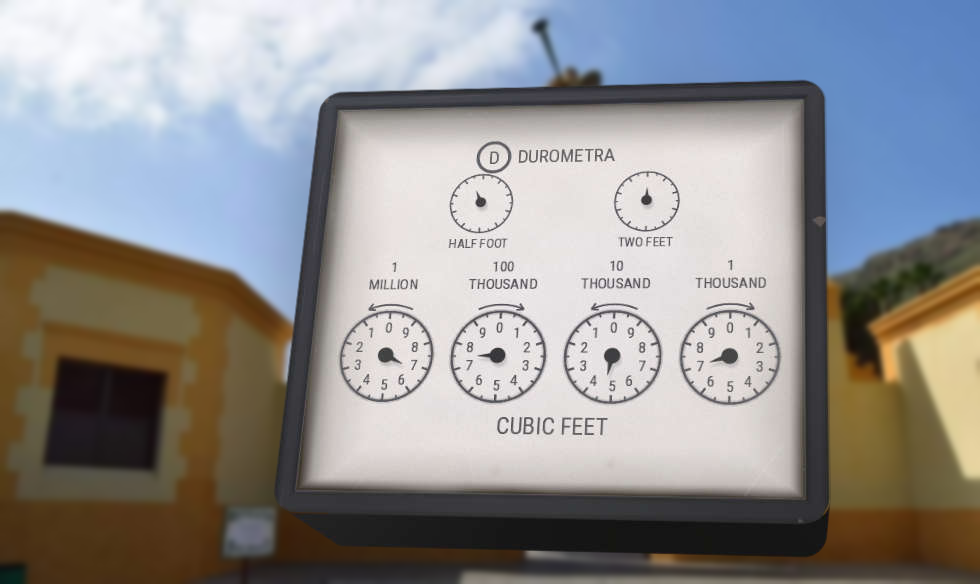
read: 674700 ft³
